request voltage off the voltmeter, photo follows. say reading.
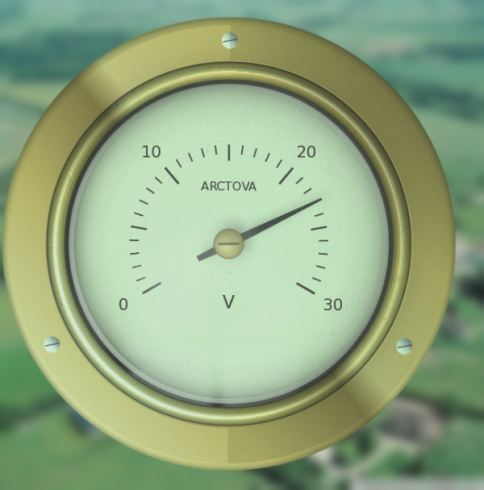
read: 23 V
